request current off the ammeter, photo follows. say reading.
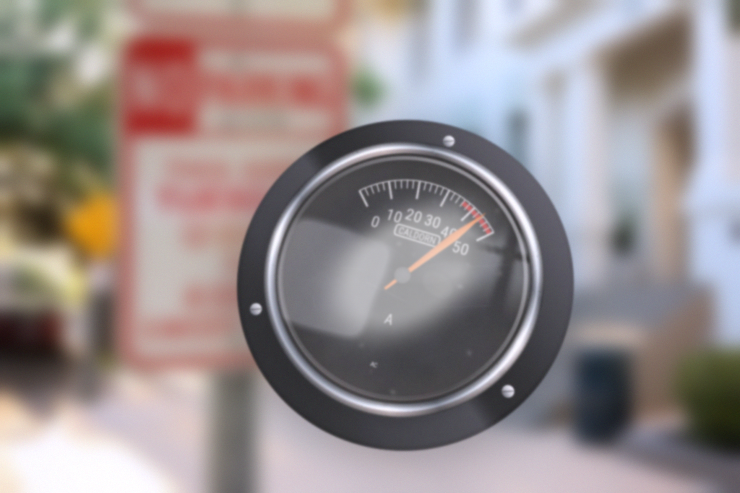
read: 44 A
